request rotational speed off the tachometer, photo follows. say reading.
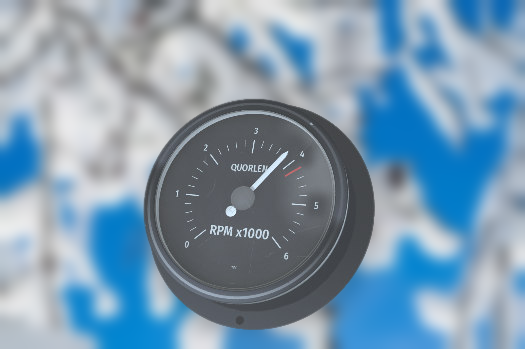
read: 3800 rpm
